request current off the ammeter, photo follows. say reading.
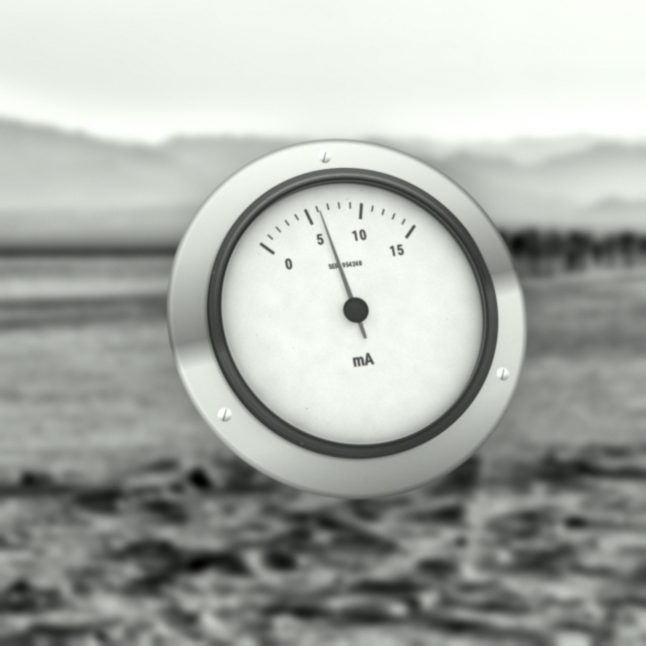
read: 6 mA
